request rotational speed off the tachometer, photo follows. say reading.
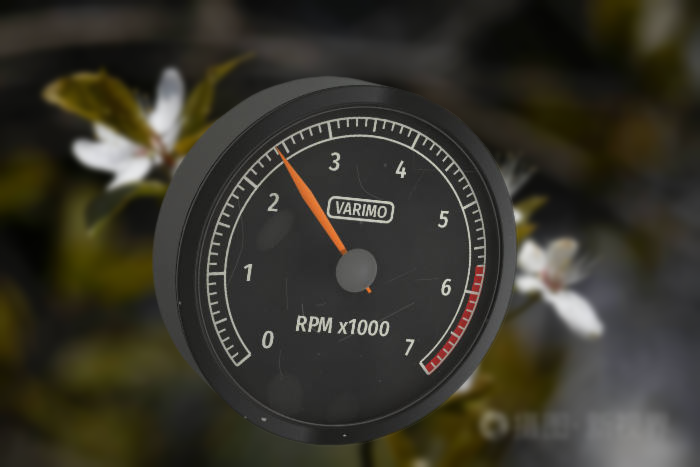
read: 2400 rpm
